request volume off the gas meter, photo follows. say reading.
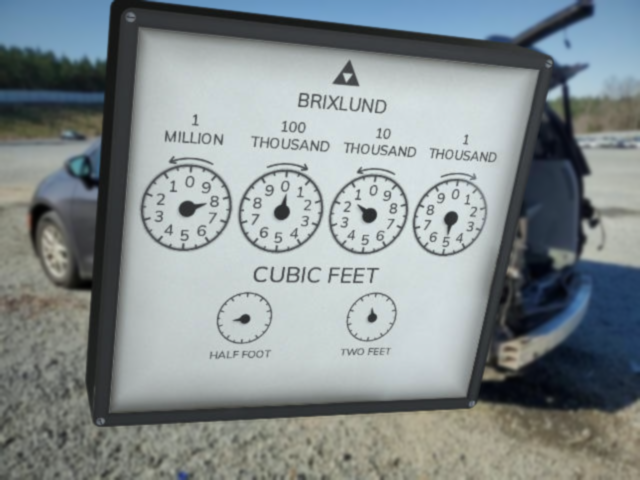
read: 801500 ft³
